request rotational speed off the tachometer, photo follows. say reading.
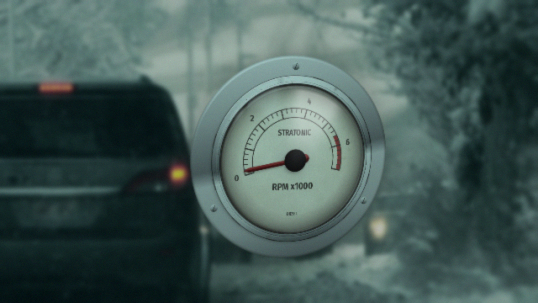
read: 200 rpm
